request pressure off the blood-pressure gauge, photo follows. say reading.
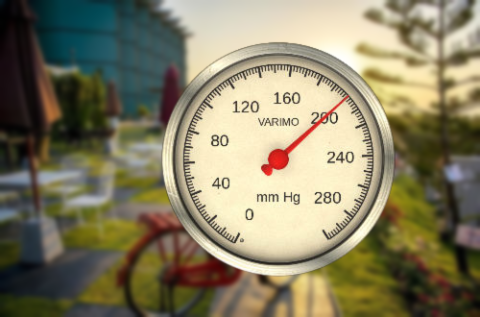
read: 200 mmHg
